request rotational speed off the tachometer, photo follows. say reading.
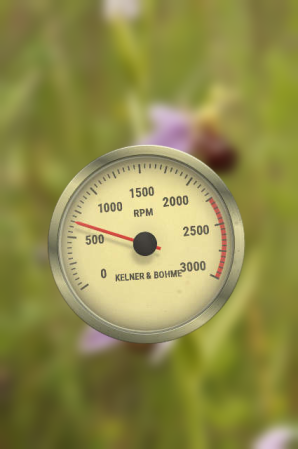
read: 650 rpm
